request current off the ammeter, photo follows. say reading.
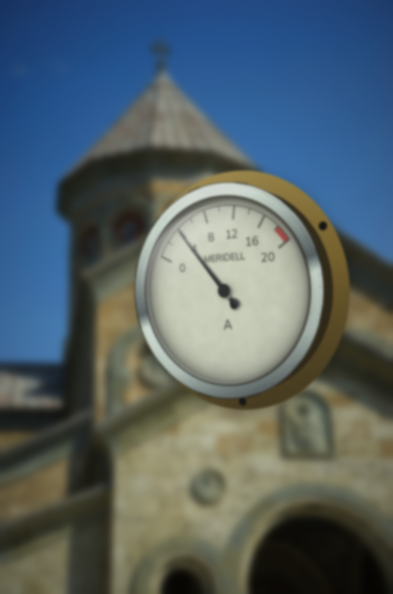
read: 4 A
